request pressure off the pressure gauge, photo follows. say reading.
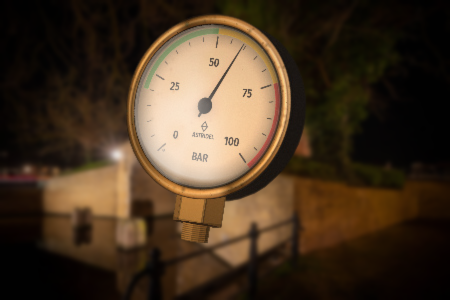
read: 60 bar
